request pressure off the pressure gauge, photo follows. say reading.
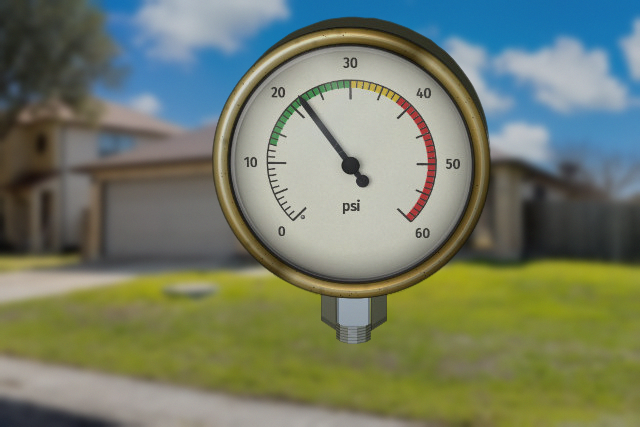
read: 22 psi
